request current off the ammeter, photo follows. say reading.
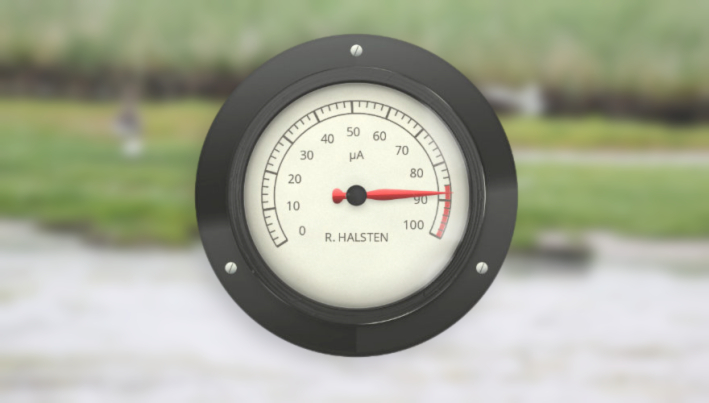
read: 88 µA
